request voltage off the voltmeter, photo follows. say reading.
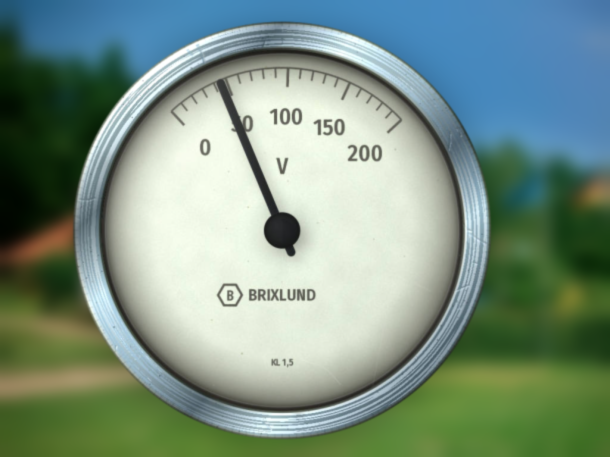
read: 45 V
